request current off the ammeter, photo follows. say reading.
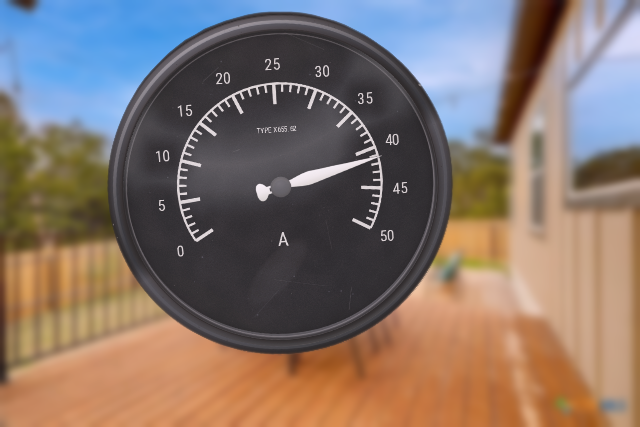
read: 41 A
